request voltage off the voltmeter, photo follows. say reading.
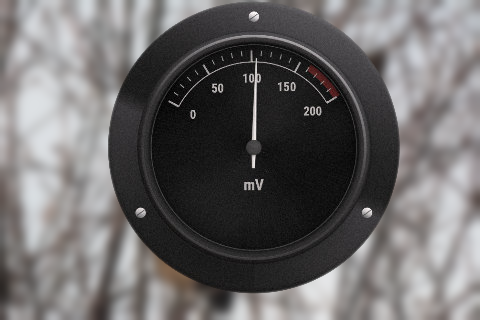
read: 105 mV
